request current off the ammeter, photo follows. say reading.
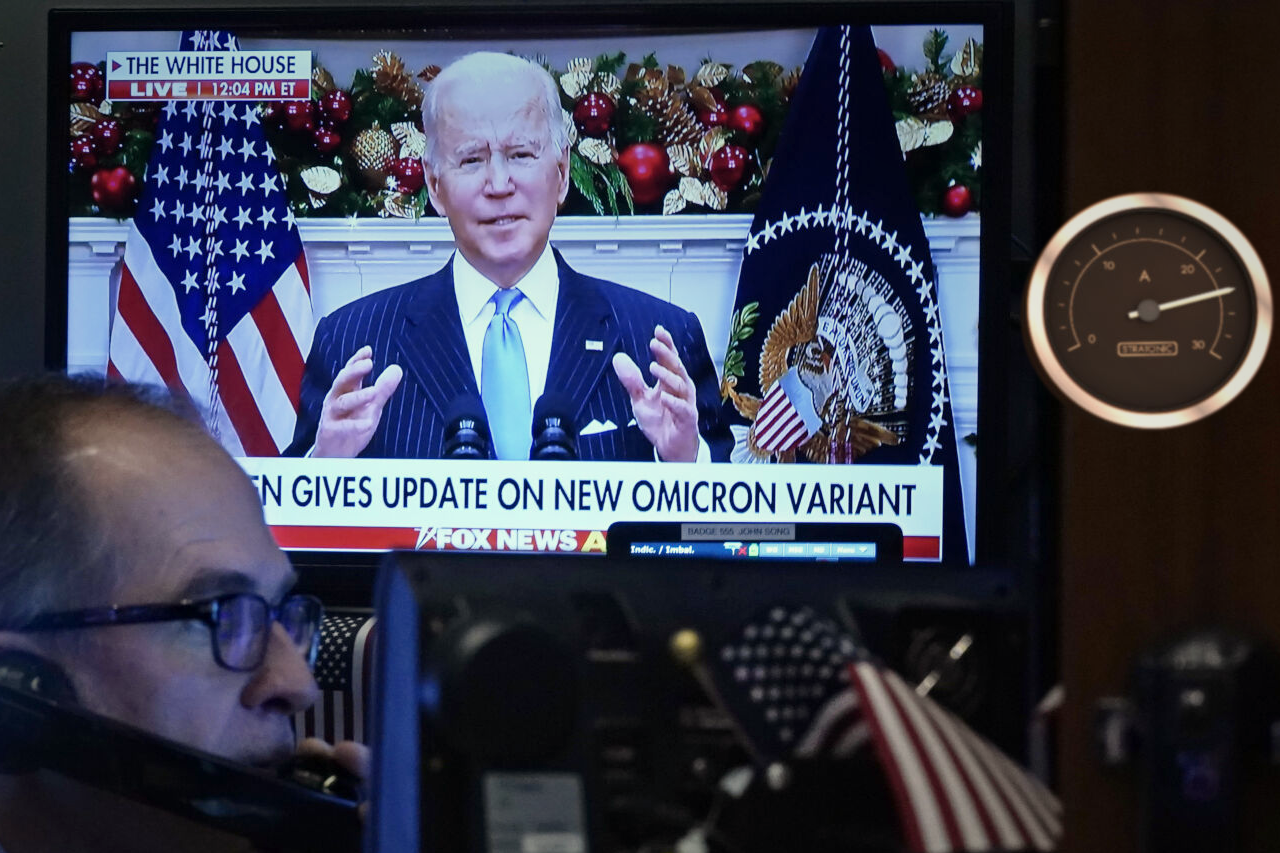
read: 24 A
